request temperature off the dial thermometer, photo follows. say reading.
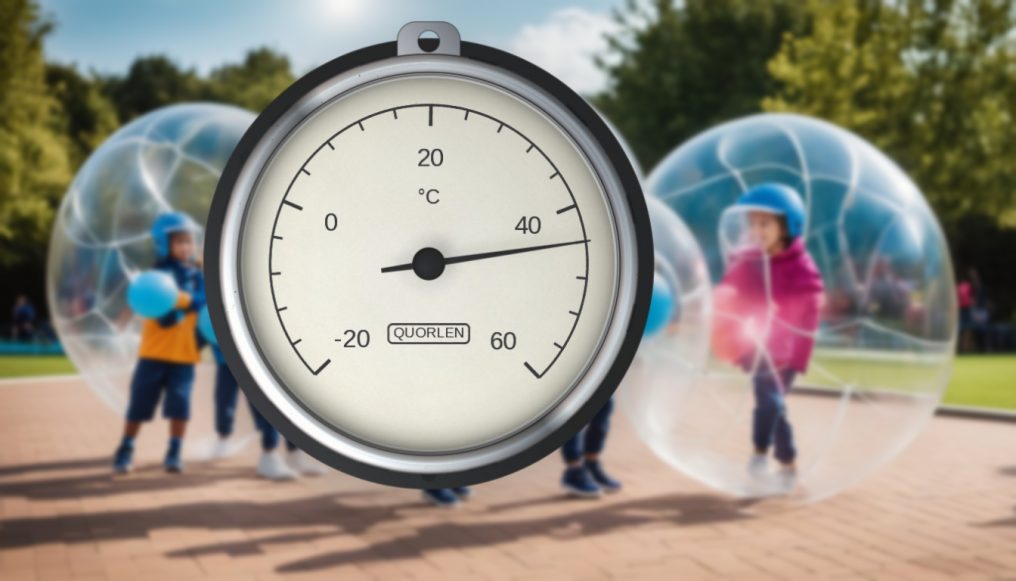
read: 44 °C
